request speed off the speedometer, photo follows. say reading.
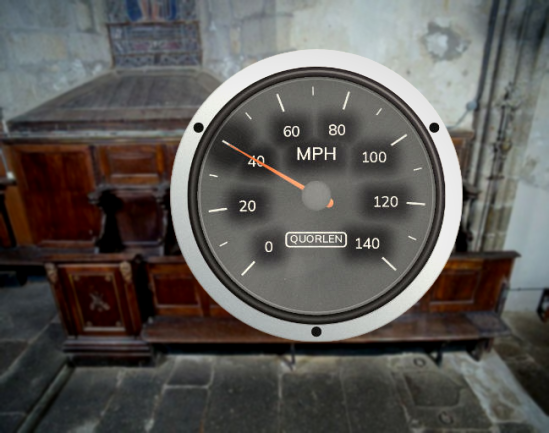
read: 40 mph
